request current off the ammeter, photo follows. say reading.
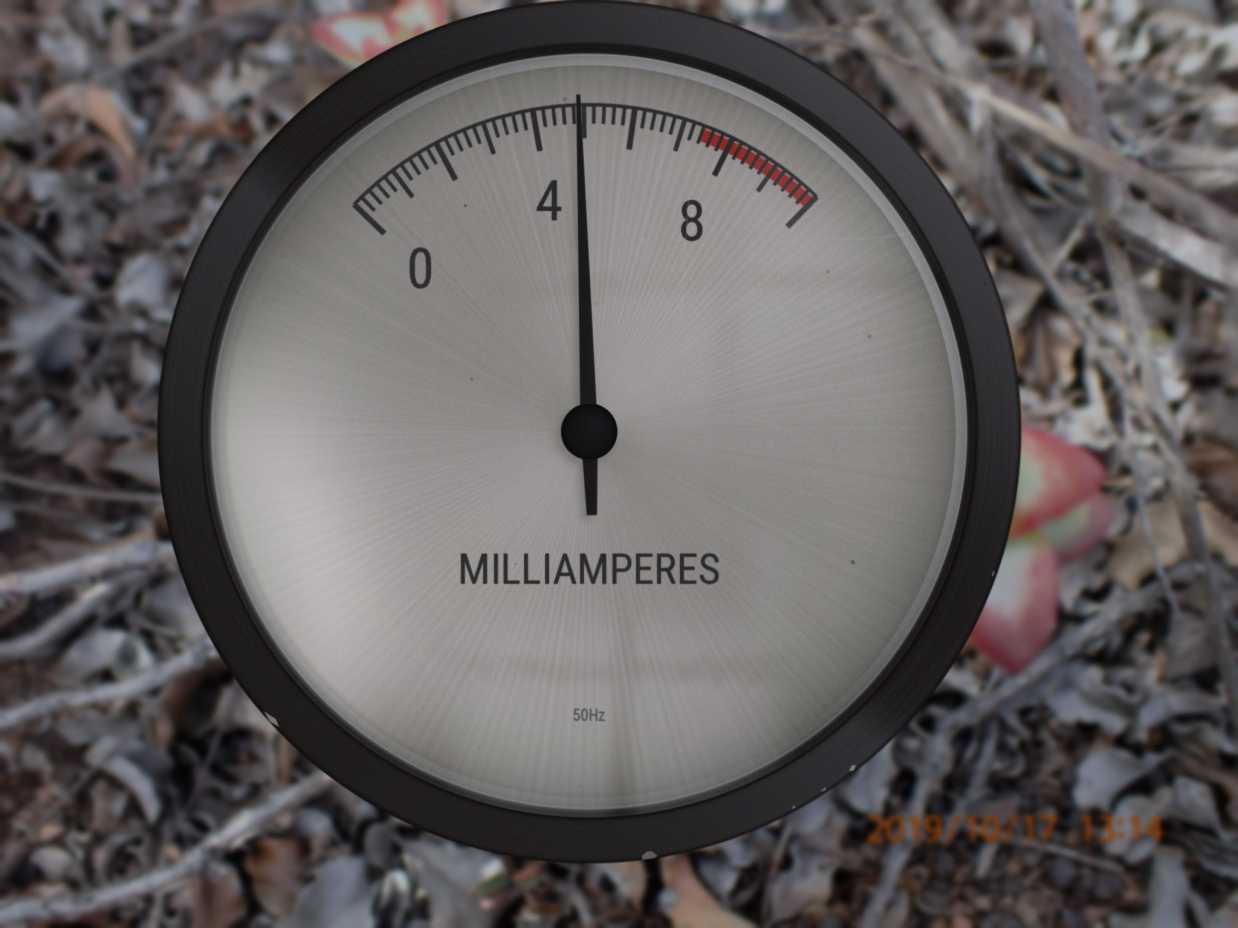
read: 4.9 mA
